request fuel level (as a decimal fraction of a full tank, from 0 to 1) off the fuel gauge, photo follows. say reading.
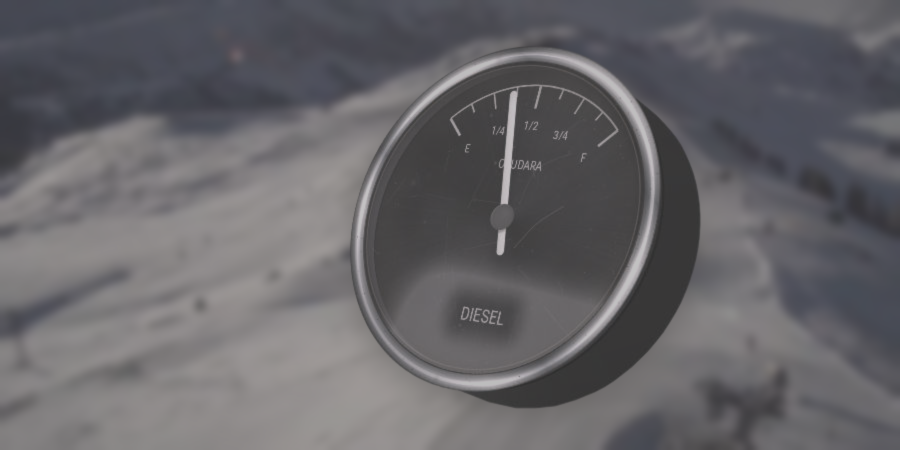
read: 0.375
